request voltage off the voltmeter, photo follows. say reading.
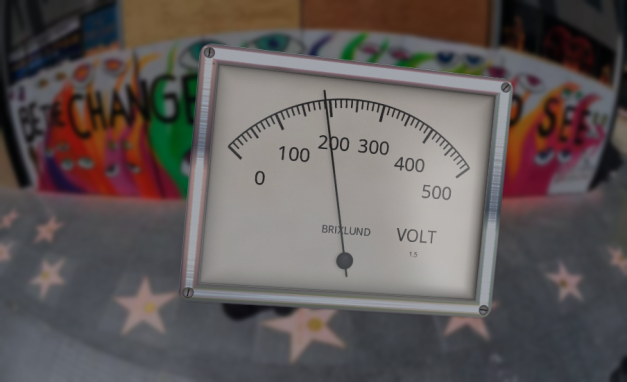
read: 190 V
